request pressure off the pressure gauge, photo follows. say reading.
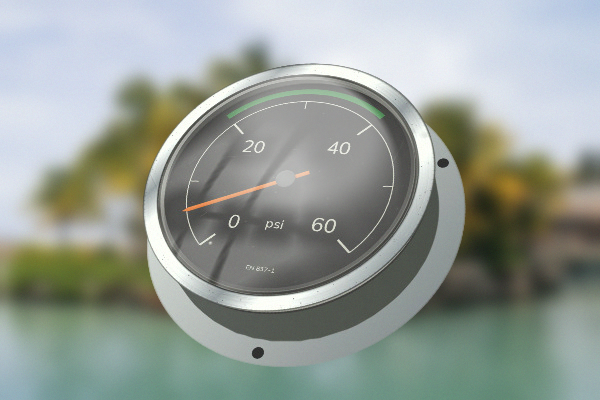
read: 5 psi
